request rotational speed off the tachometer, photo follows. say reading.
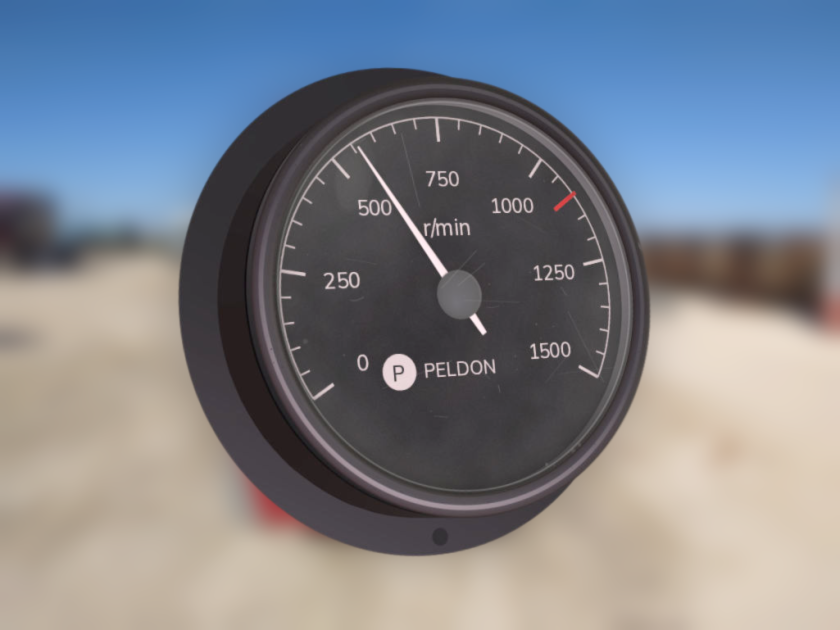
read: 550 rpm
